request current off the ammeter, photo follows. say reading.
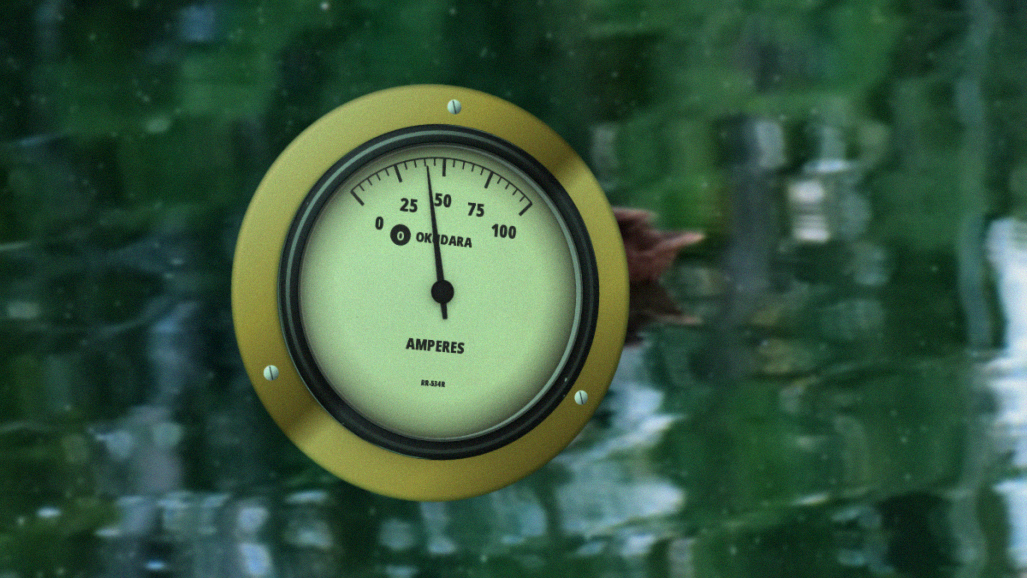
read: 40 A
